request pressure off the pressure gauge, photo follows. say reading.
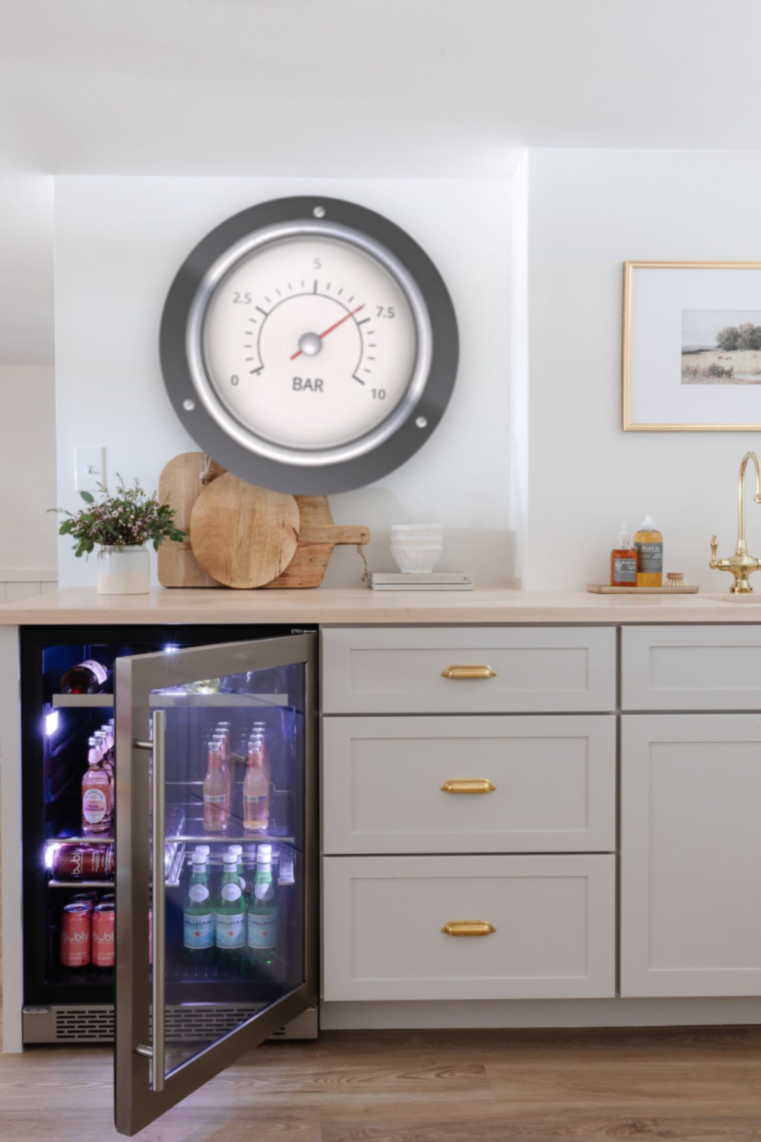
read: 7 bar
